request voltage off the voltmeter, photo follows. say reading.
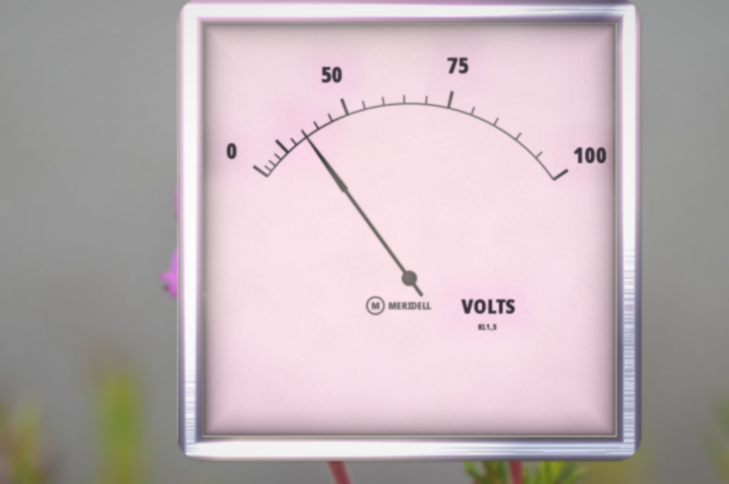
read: 35 V
